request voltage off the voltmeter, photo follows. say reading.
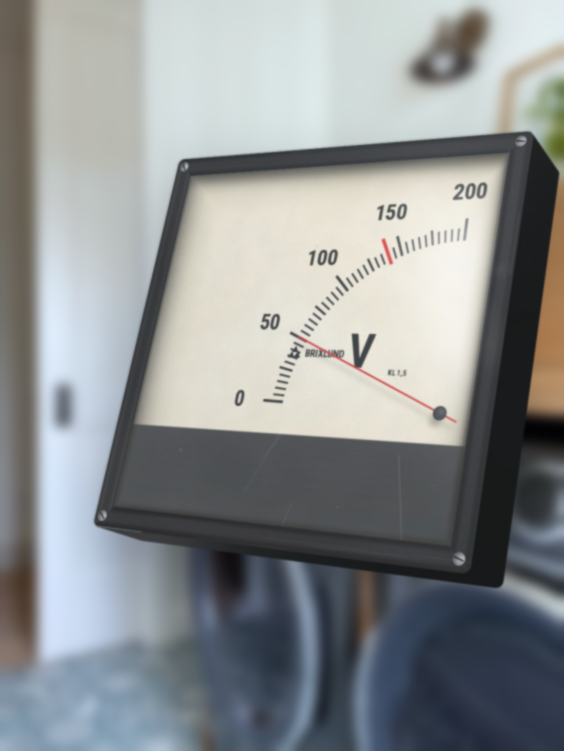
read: 50 V
